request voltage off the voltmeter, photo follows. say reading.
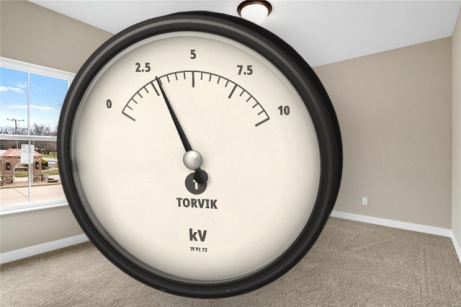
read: 3 kV
